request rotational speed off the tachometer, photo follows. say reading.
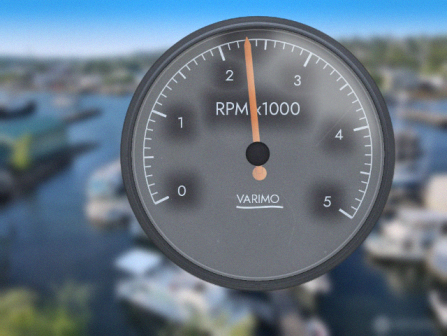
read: 2300 rpm
